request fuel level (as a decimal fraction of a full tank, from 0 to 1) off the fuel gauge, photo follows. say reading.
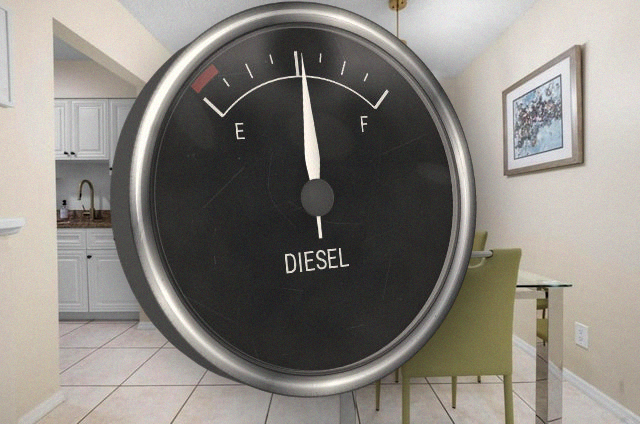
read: 0.5
